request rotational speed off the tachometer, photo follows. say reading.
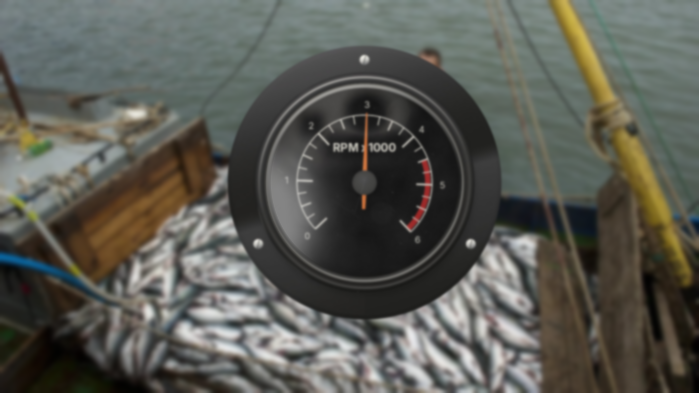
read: 3000 rpm
